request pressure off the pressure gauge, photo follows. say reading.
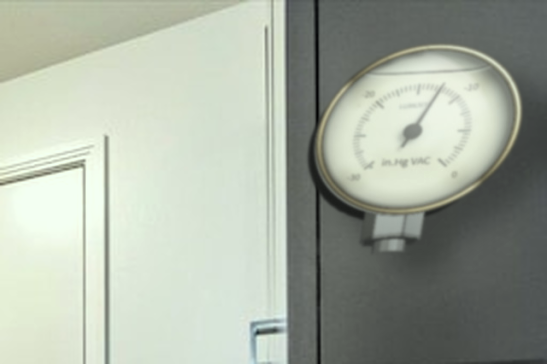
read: -12.5 inHg
